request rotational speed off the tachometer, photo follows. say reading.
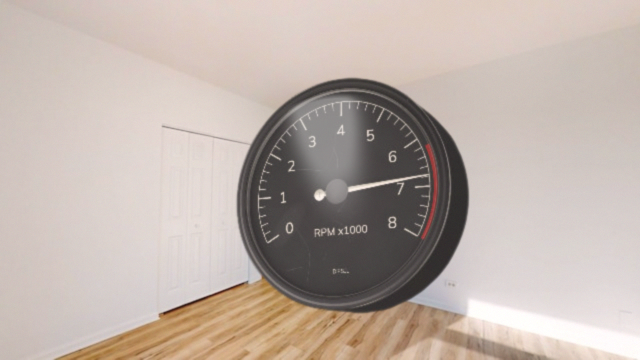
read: 6800 rpm
